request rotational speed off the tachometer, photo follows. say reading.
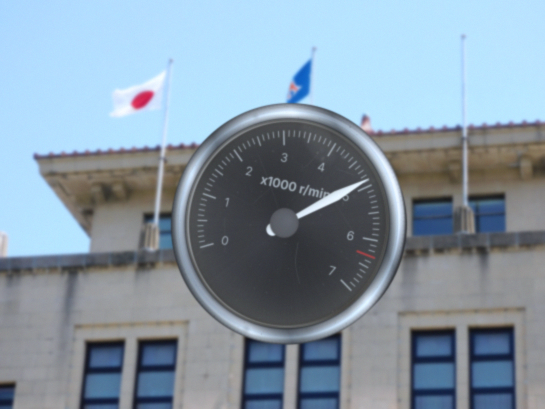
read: 4900 rpm
